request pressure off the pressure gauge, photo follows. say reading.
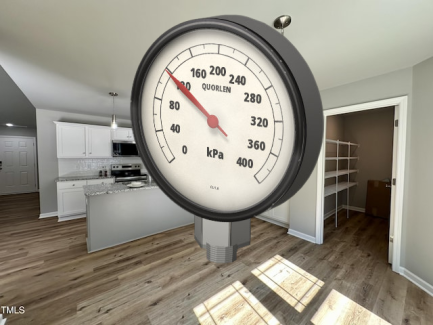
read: 120 kPa
